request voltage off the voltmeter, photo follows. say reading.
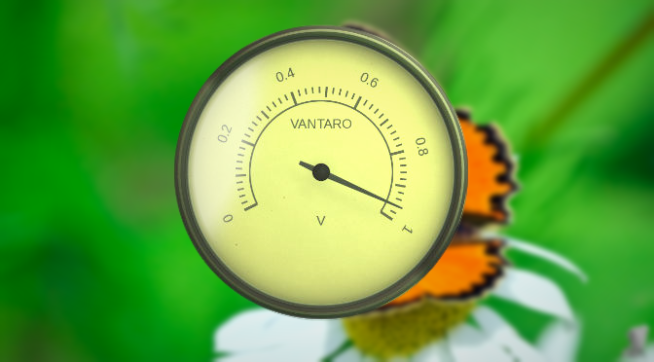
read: 0.96 V
